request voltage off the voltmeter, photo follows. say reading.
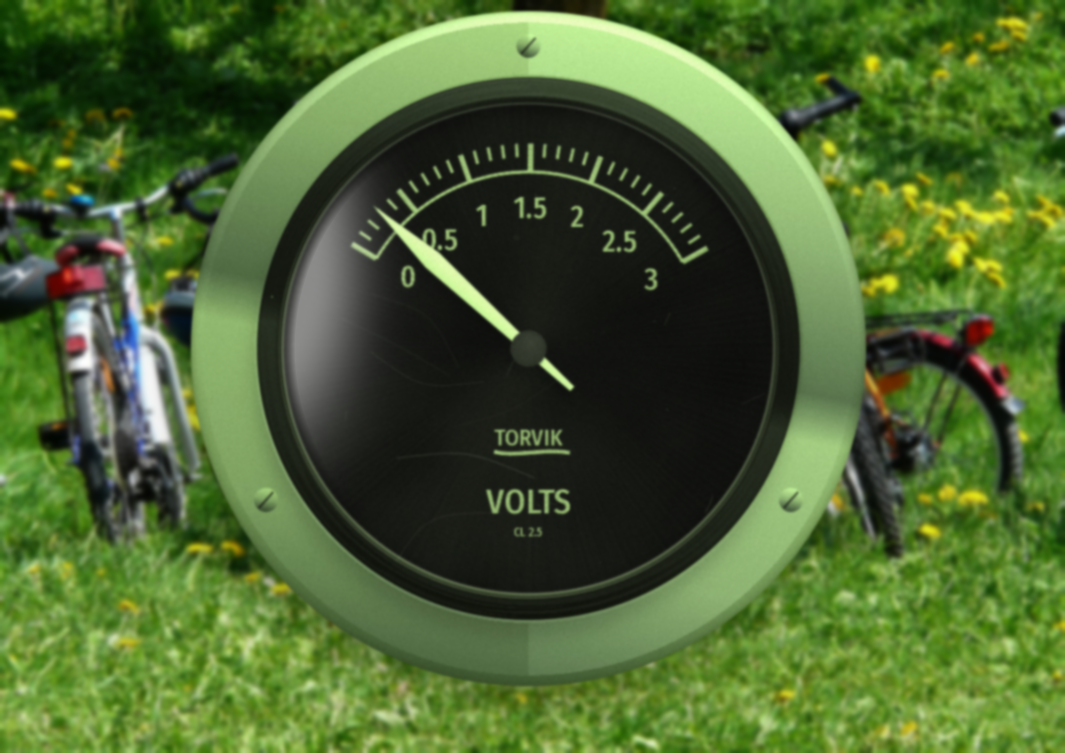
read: 0.3 V
